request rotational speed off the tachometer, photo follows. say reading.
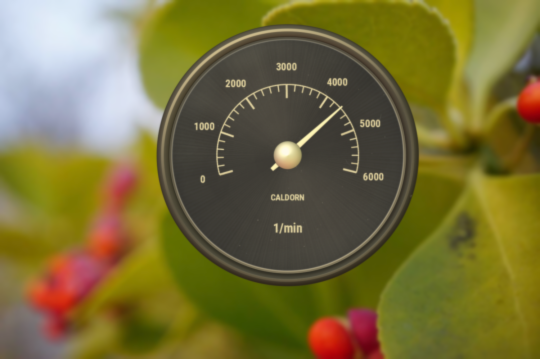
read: 4400 rpm
